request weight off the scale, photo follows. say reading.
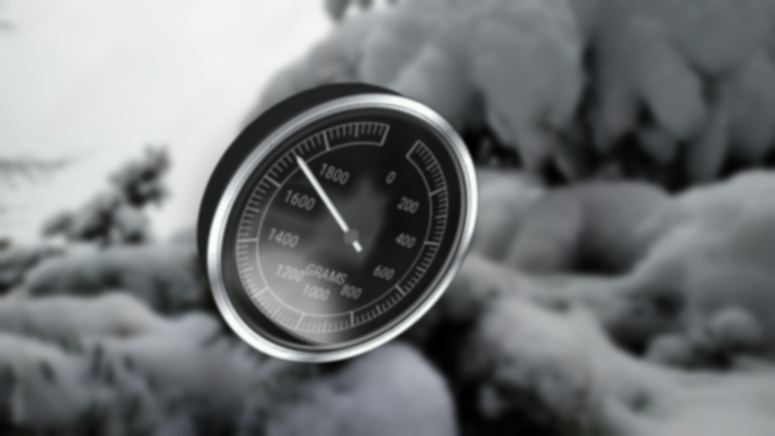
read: 1700 g
